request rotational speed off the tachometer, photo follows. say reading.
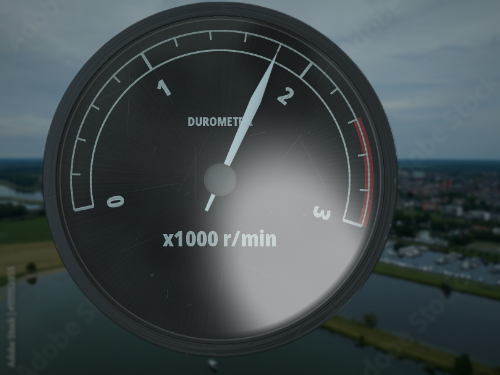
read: 1800 rpm
